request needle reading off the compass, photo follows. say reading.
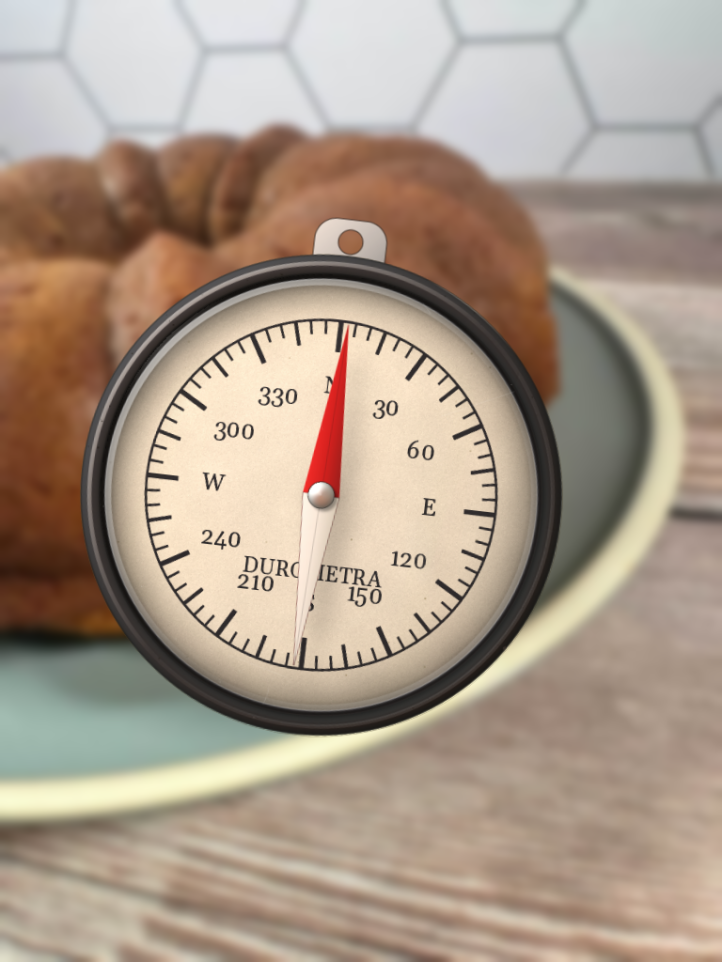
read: 2.5 °
